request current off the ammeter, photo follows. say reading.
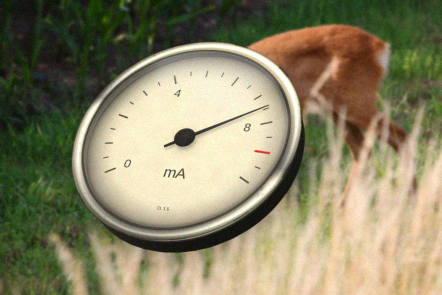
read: 7.5 mA
